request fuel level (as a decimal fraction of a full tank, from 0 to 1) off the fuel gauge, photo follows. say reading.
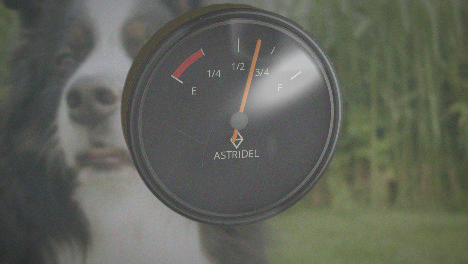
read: 0.625
